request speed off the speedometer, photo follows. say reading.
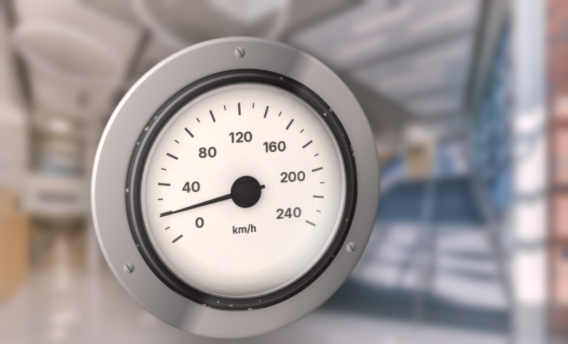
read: 20 km/h
